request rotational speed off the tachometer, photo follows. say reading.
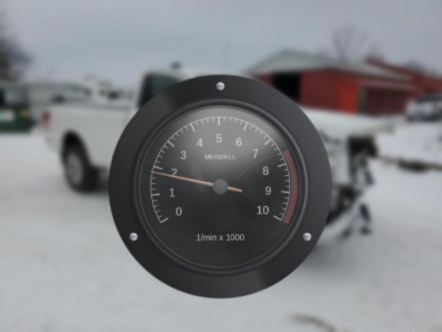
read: 1800 rpm
